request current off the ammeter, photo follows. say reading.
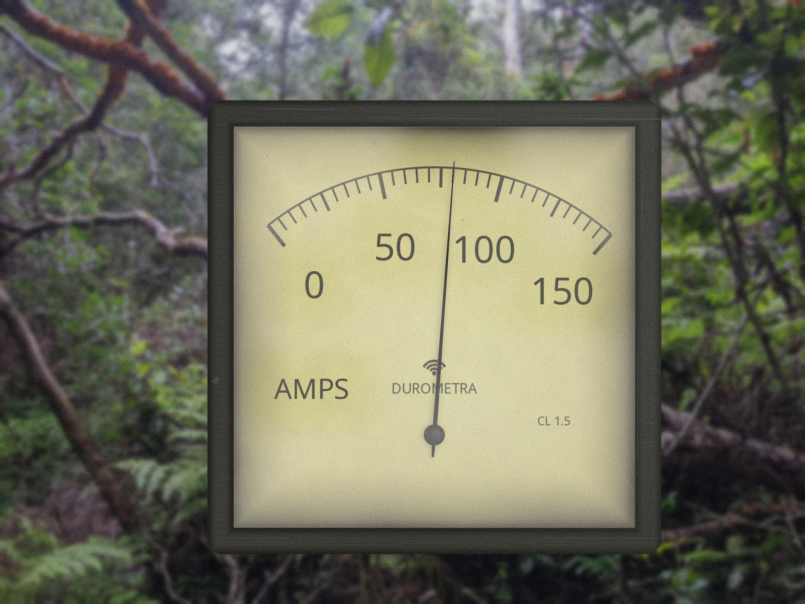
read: 80 A
